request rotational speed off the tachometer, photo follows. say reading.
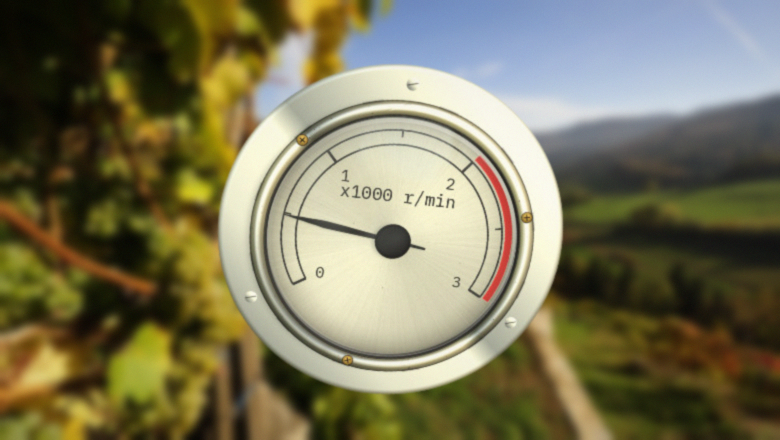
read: 500 rpm
